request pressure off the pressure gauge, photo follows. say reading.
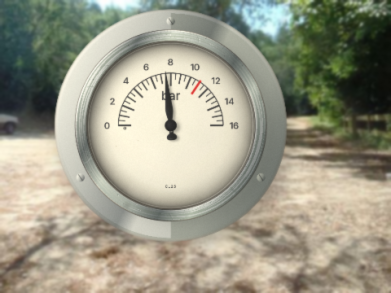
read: 7.5 bar
